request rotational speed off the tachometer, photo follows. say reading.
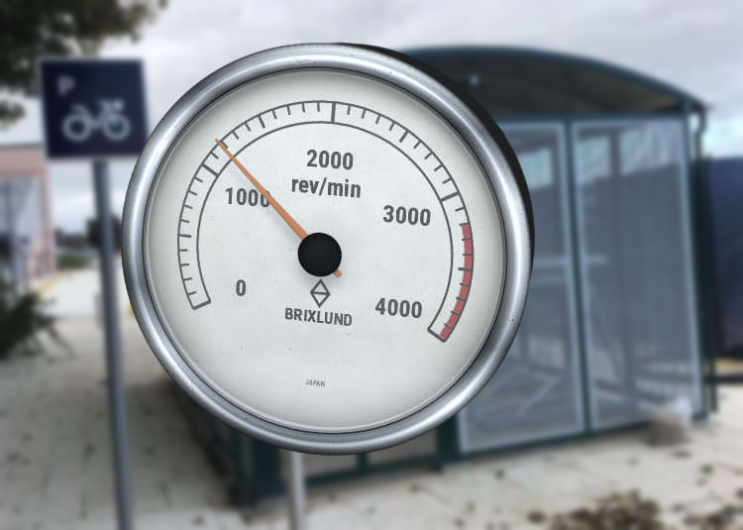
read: 1200 rpm
